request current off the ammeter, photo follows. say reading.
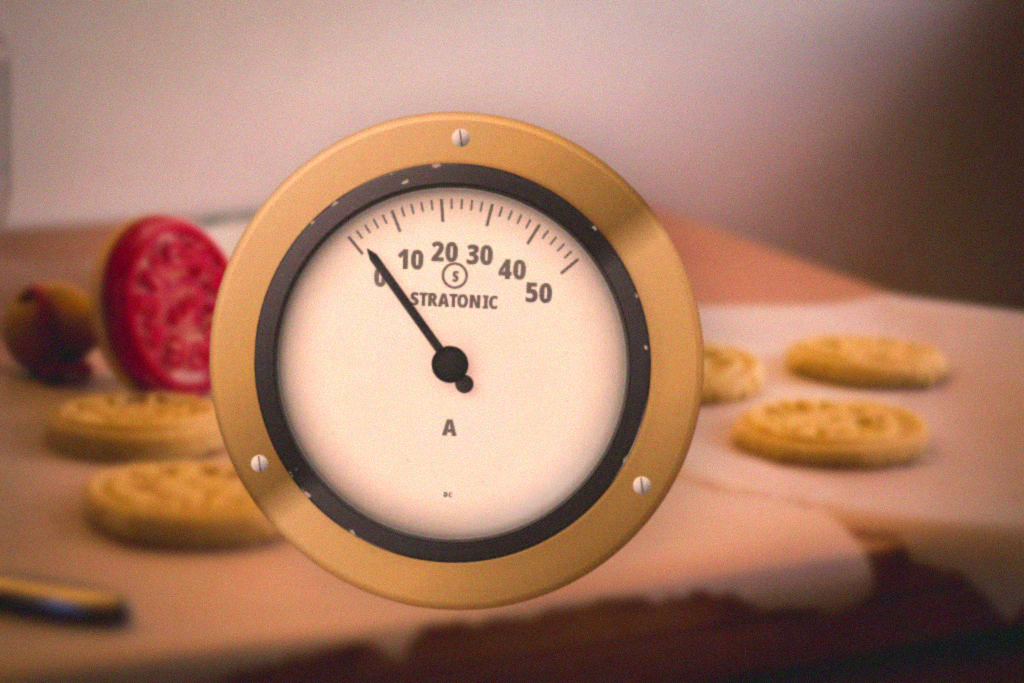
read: 2 A
